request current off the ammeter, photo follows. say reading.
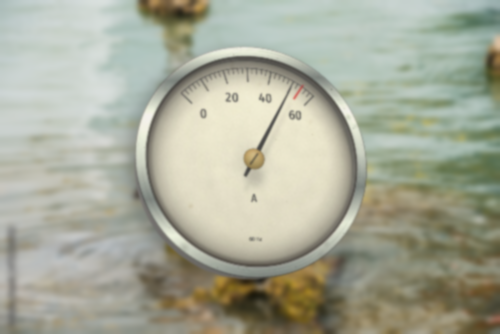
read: 50 A
